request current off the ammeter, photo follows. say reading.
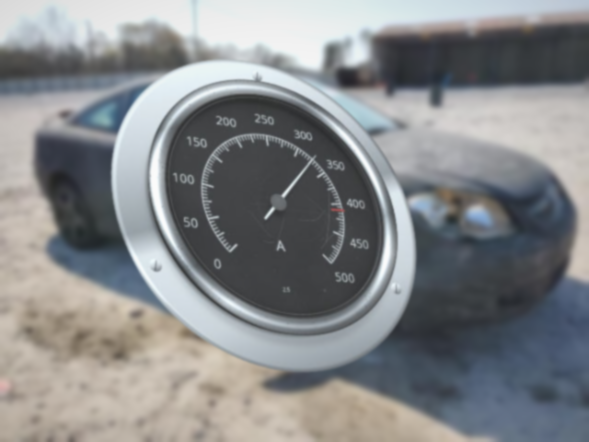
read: 325 A
